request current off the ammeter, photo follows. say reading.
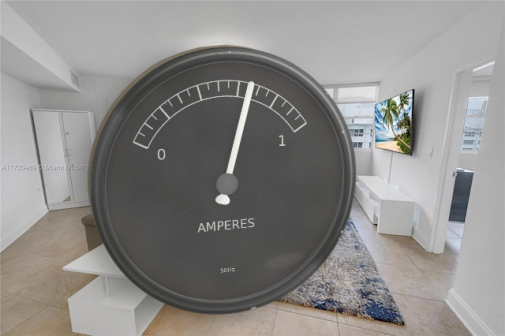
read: 0.65 A
